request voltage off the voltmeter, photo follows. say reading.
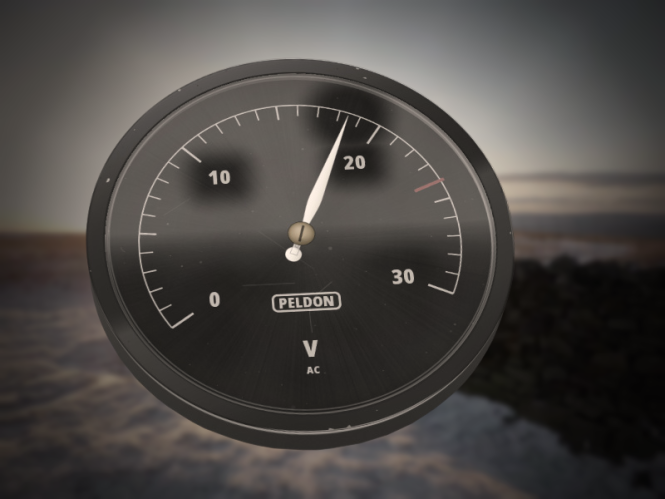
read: 18.5 V
